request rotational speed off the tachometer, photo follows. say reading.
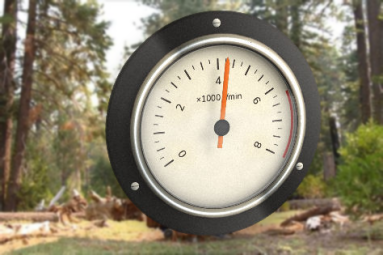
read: 4250 rpm
